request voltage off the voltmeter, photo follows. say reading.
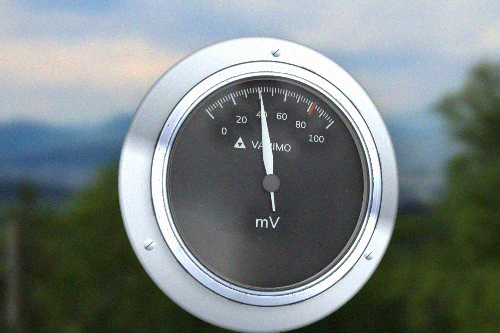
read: 40 mV
